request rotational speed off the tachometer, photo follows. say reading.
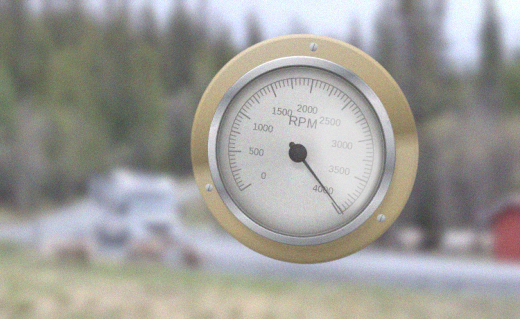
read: 3950 rpm
